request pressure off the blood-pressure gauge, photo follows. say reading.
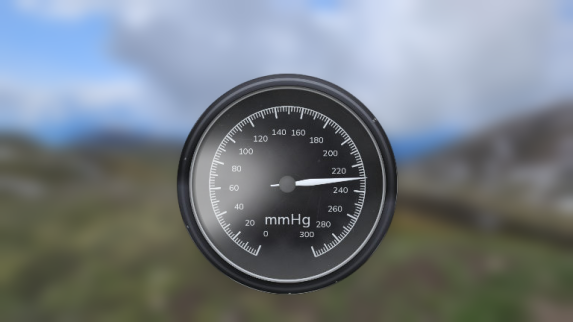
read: 230 mmHg
